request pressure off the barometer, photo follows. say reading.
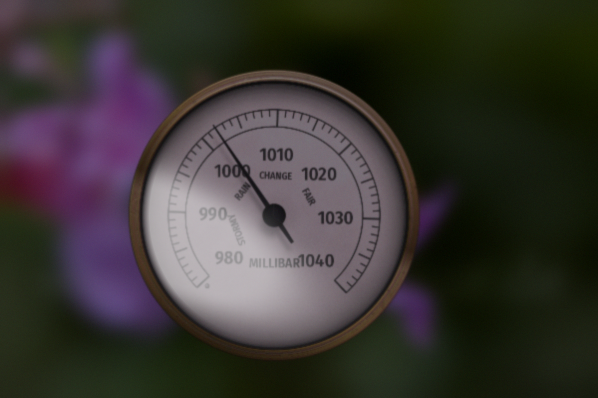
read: 1002 mbar
